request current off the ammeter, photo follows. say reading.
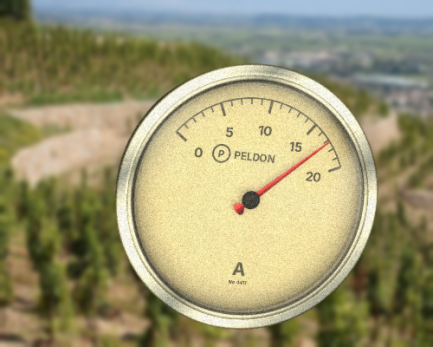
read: 17 A
